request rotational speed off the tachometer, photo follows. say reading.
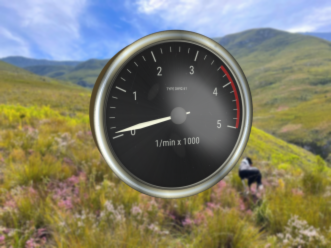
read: 100 rpm
